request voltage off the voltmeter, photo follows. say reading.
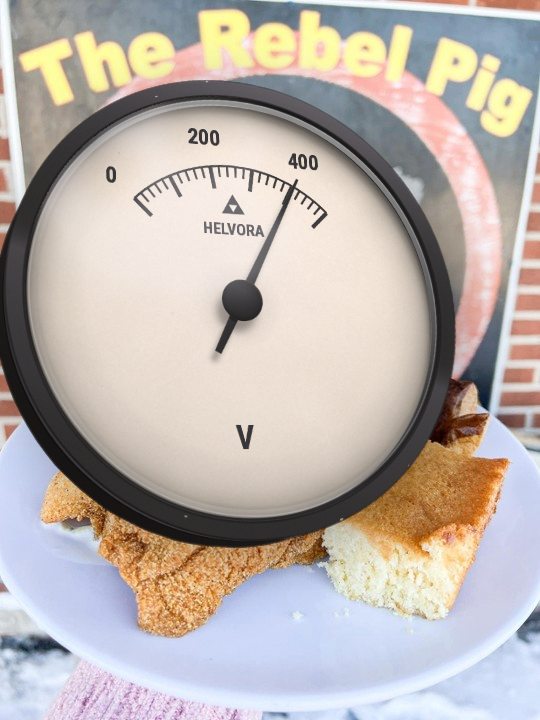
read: 400 V
